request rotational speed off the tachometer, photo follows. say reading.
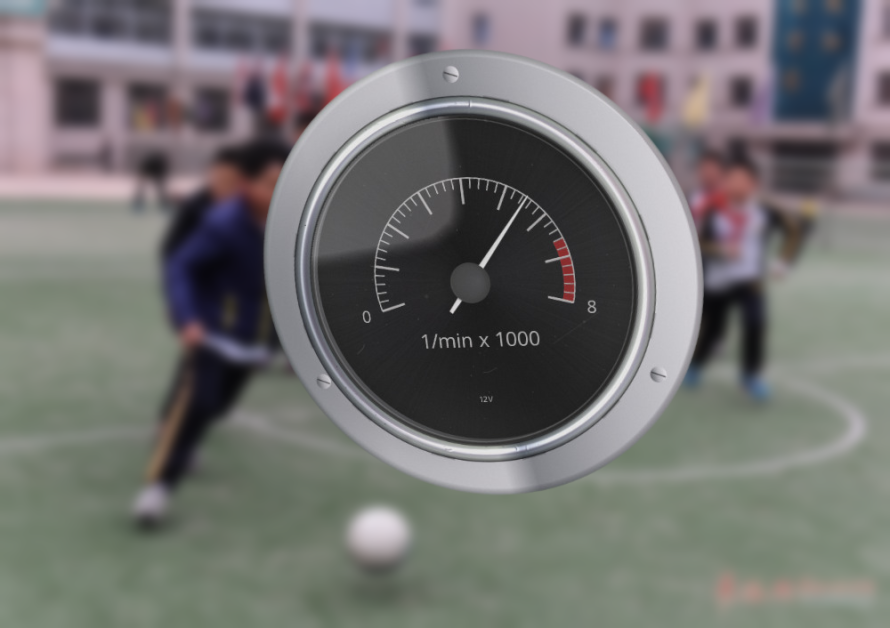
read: 5500 rpm
